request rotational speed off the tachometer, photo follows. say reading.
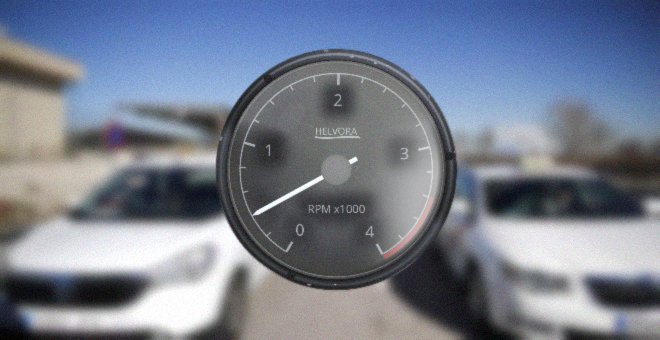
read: 400 rpm
